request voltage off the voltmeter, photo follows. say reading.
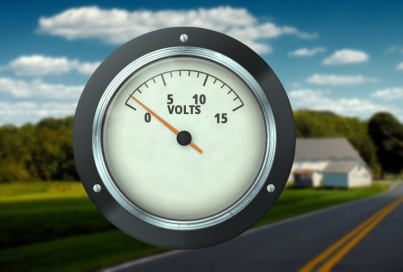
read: 1 V
